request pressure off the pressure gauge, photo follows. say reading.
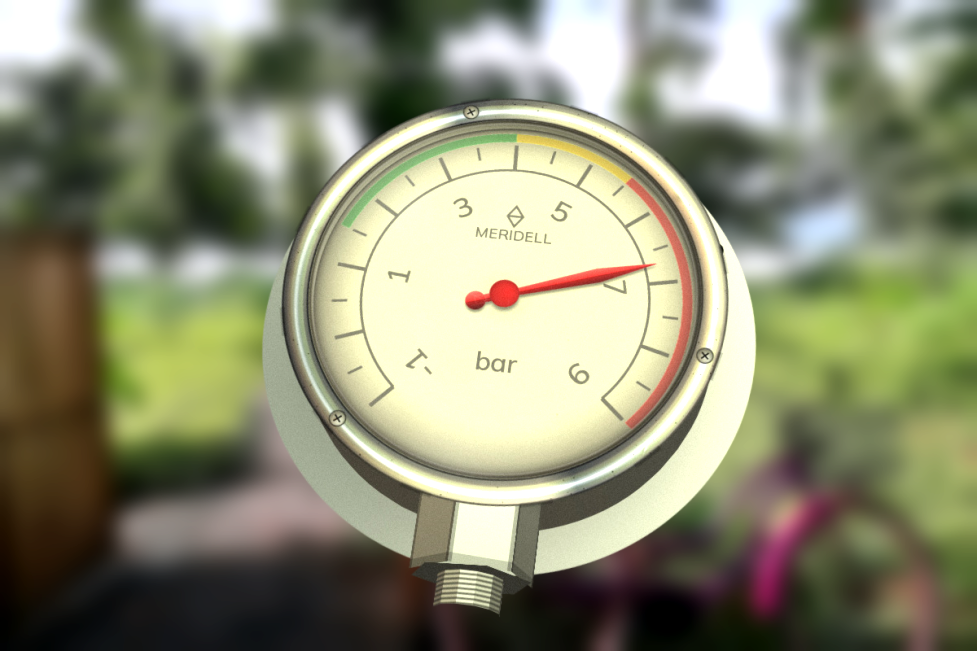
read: 6.75 bar
